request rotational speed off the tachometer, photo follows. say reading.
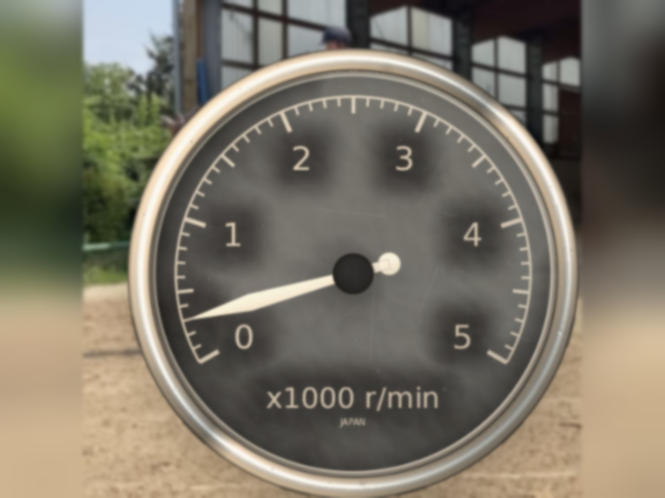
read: 300 rpm
